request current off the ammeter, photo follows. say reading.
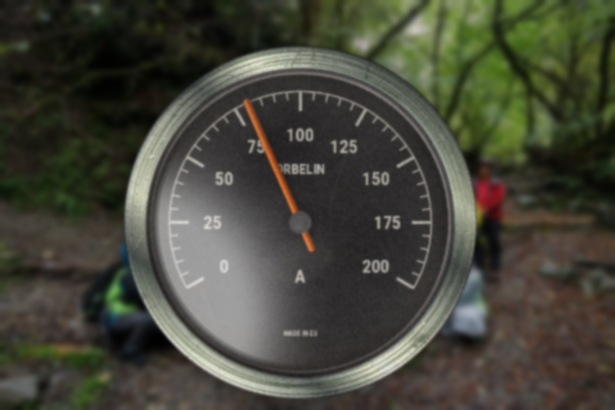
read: 80 A
